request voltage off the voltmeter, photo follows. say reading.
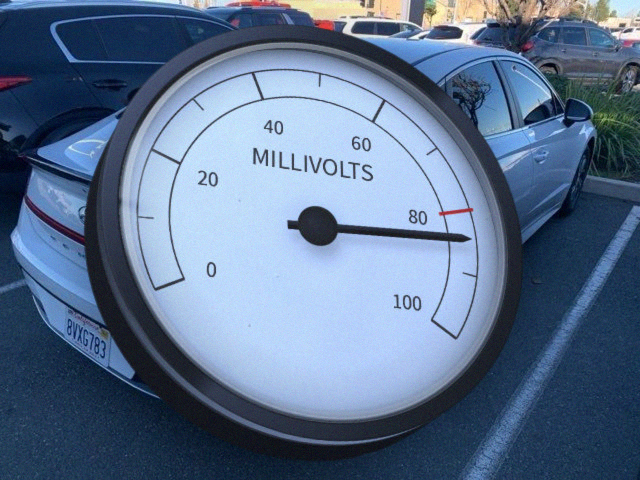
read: 85 mV
